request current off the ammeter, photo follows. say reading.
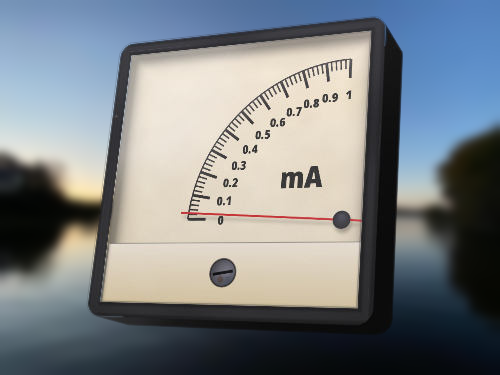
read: 0.02 mA
